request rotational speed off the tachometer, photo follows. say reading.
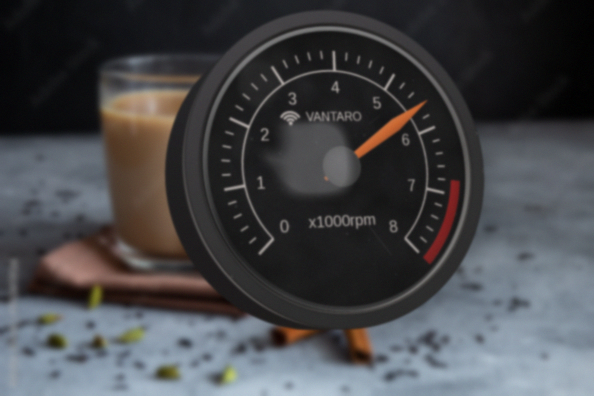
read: 5600 rpm
